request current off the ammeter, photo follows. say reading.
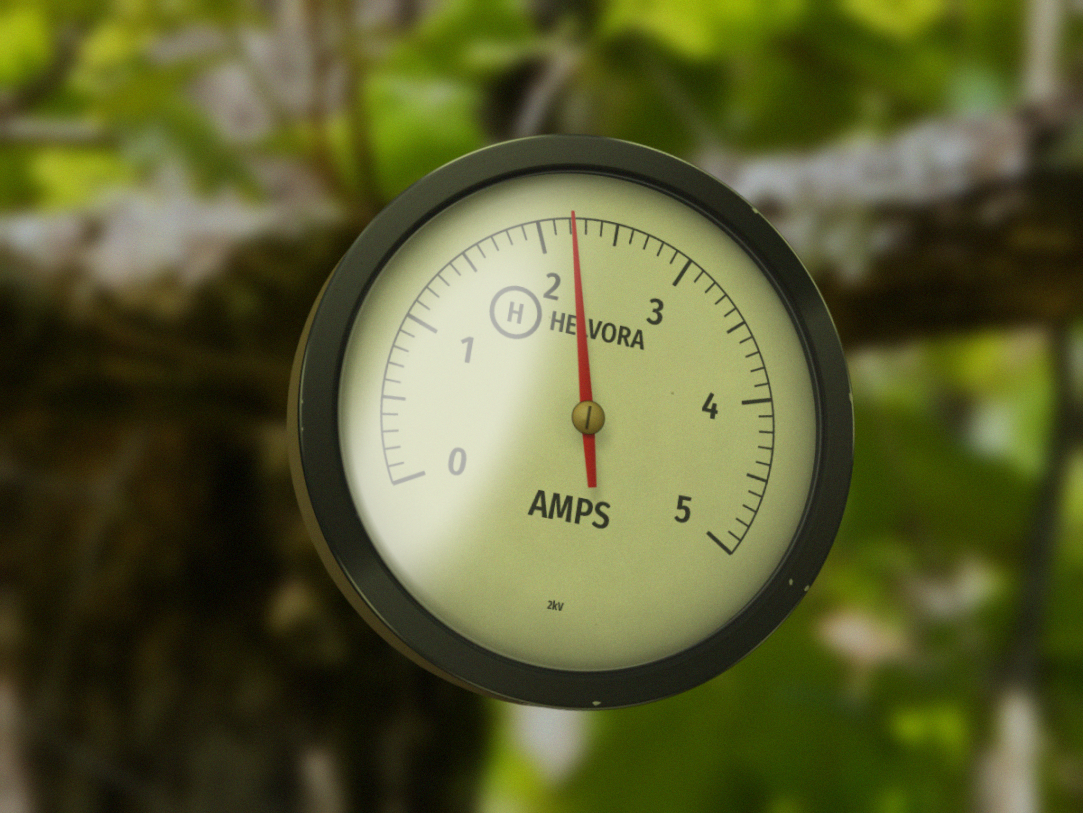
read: 2.2 A
